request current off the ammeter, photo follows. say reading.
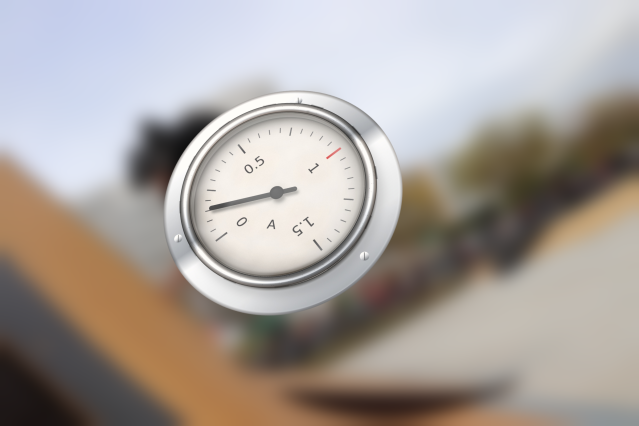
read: 0.15 A
